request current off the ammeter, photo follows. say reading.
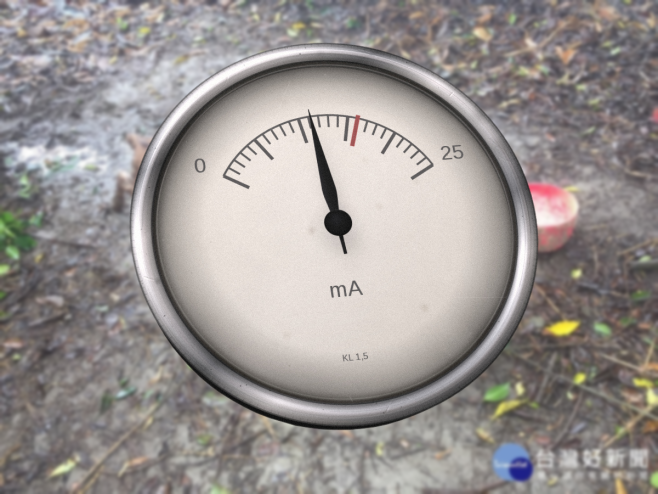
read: 11 mA
